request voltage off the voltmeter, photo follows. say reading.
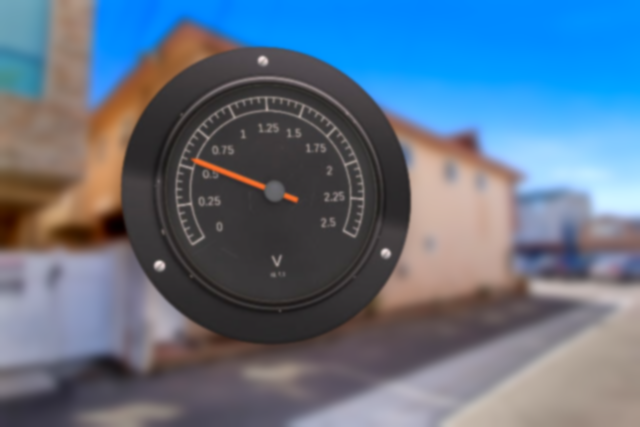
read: 0.55 V
